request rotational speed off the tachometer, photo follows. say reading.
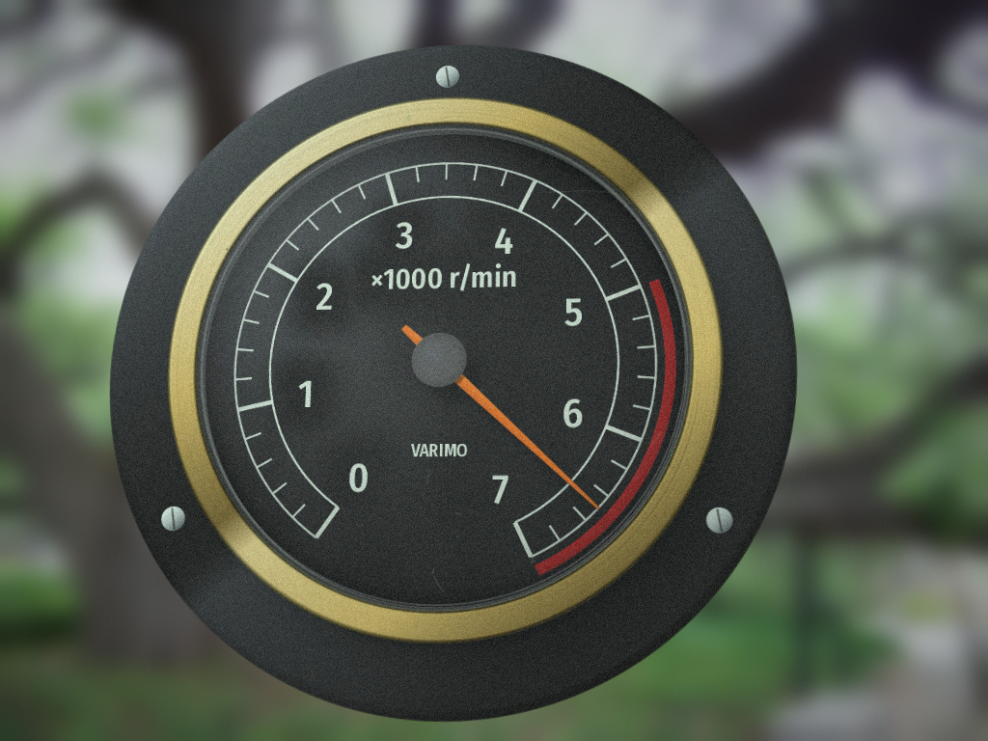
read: 6500 rpm
